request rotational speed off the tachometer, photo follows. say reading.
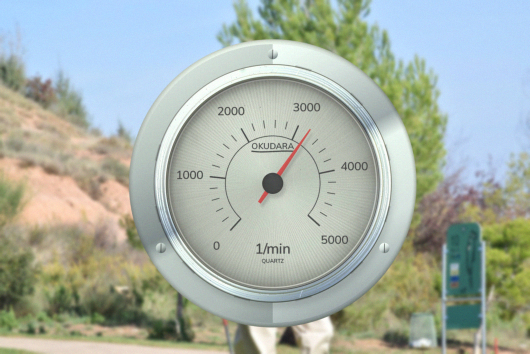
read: 3200 rpm
